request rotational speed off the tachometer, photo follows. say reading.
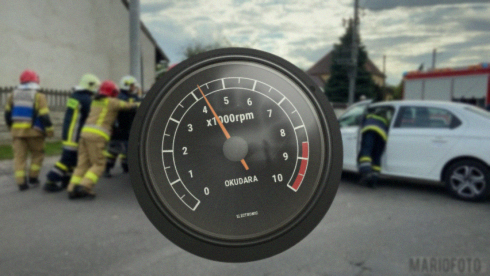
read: 4250 rpm
